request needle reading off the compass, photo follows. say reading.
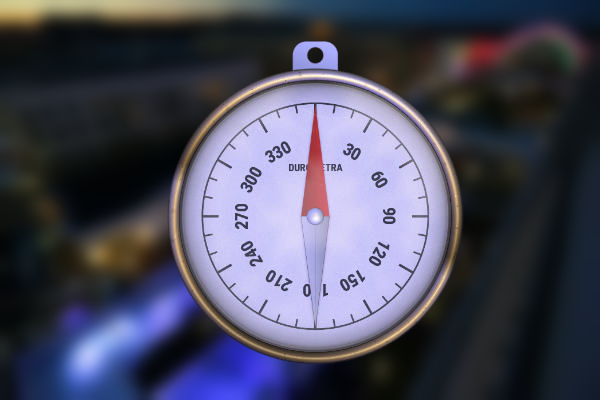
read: 0 °
